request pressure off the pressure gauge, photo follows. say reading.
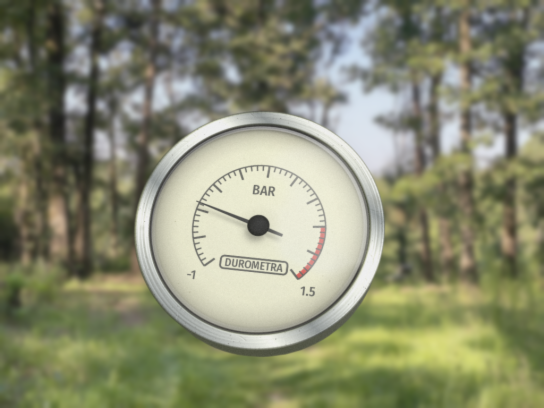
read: -0.45 bar
